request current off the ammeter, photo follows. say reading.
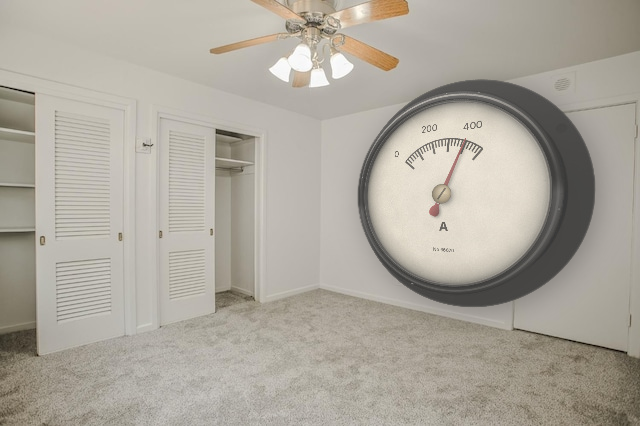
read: 400 A
